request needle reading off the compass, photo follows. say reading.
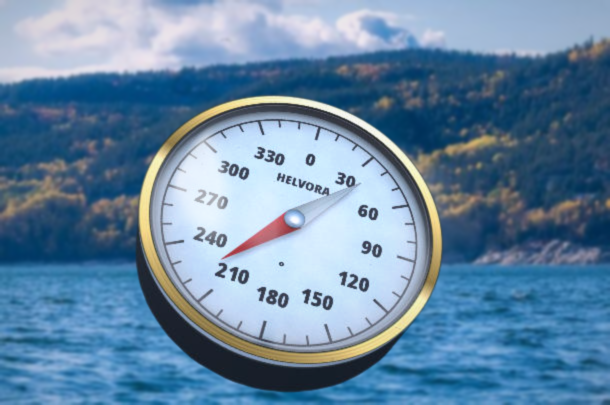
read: 220 °
